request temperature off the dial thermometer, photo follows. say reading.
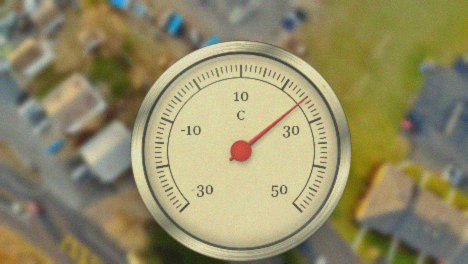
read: 25 °C
